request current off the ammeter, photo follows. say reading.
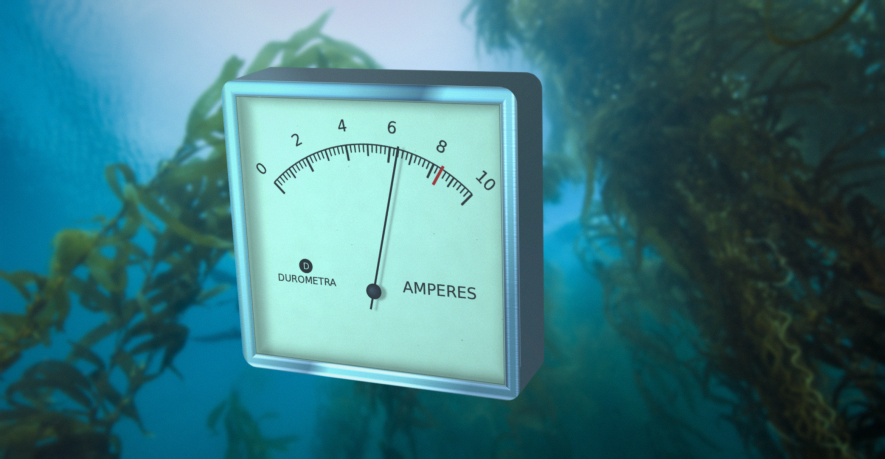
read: 6.4 A
